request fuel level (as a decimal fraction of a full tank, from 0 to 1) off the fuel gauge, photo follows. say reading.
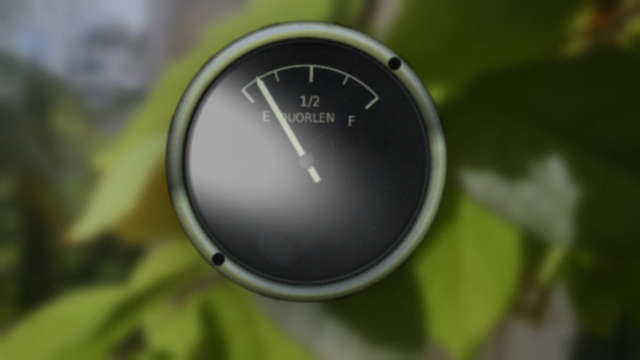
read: 0.125
